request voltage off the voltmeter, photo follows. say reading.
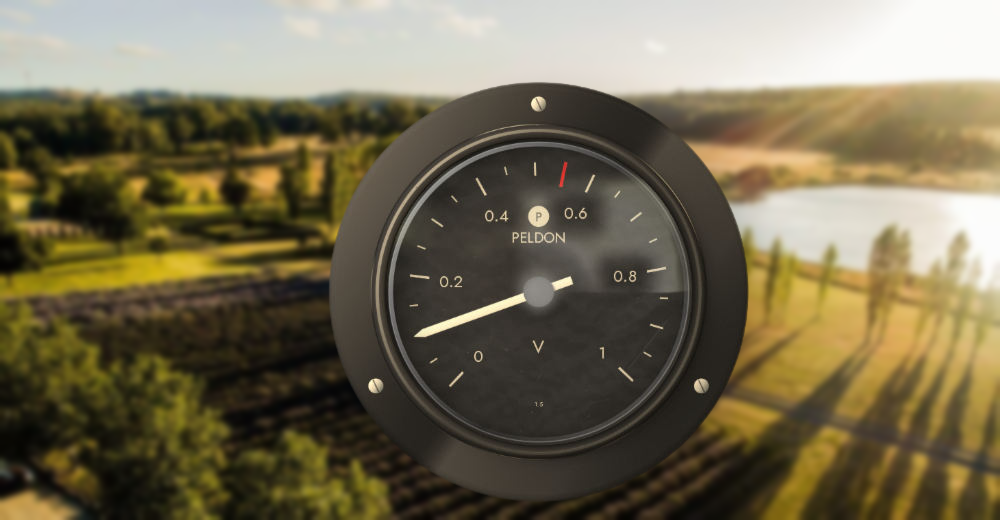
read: 0.1 V
